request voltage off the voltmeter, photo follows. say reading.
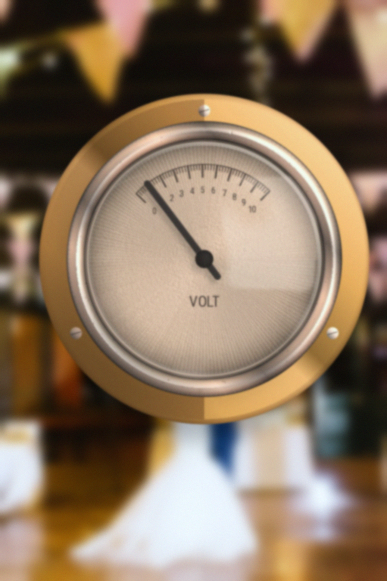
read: 1 V
